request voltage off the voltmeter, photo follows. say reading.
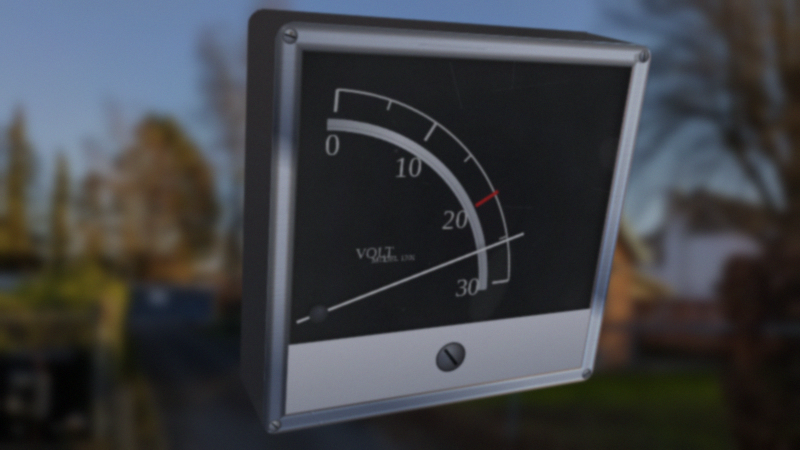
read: 25 V
